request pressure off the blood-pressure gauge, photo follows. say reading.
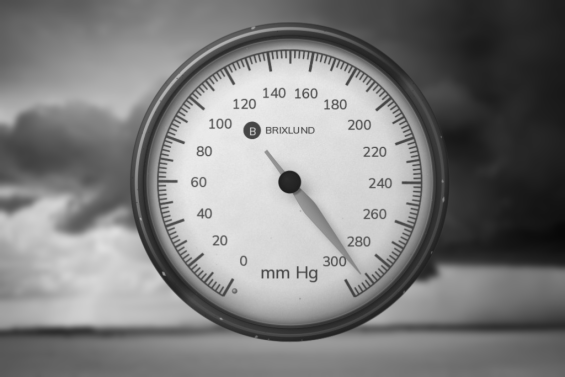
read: 292 mmHg
